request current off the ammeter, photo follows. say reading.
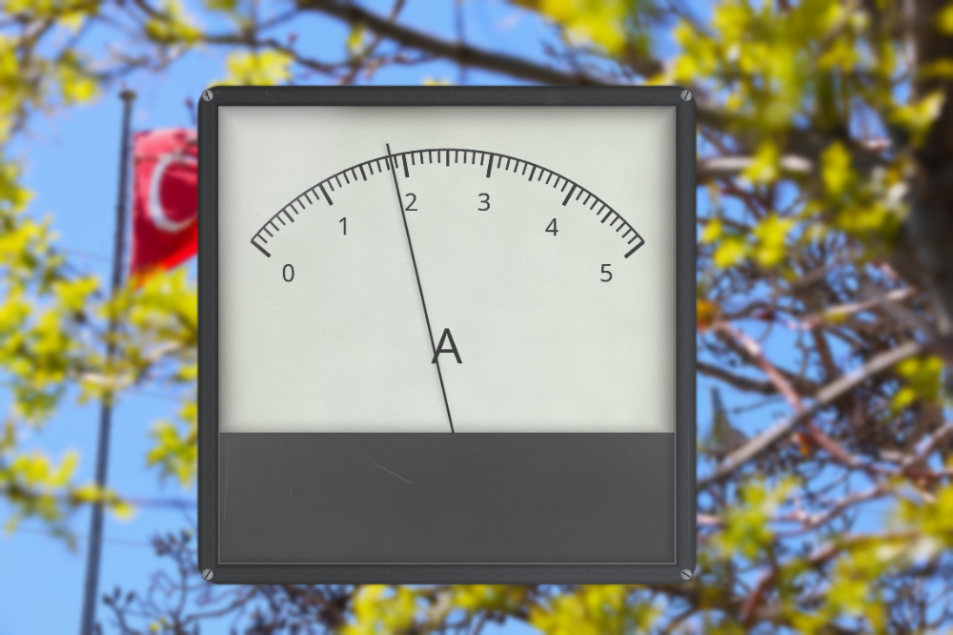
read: 1.85 A
